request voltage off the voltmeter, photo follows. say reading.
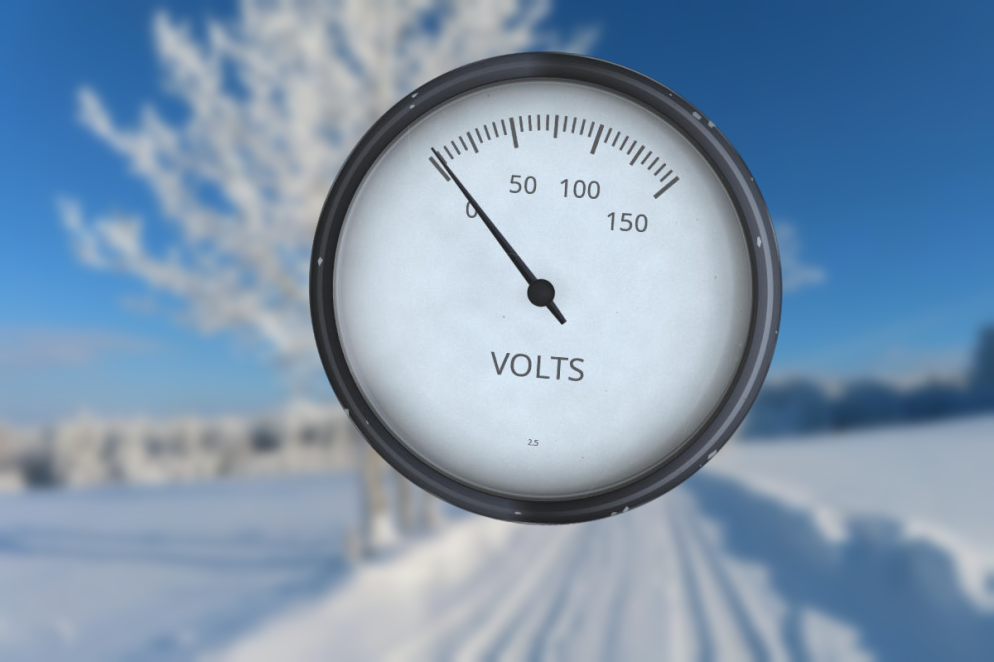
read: 5 V
